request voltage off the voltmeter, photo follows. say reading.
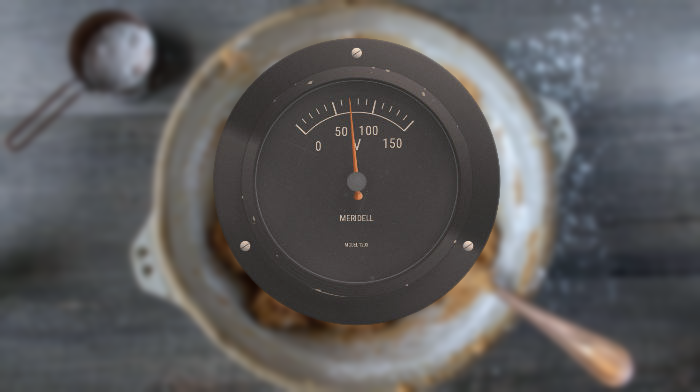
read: 70 V
